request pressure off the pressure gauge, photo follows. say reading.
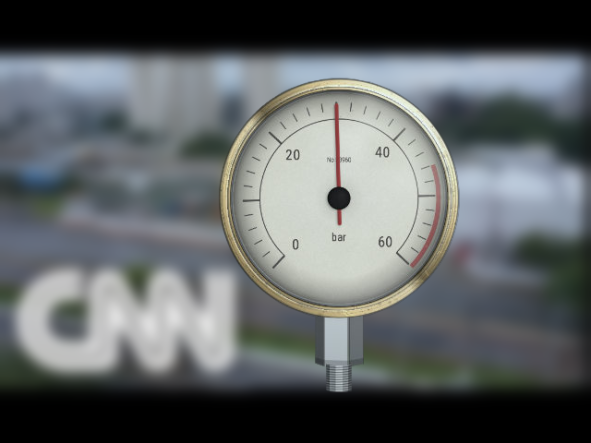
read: 30 bar
